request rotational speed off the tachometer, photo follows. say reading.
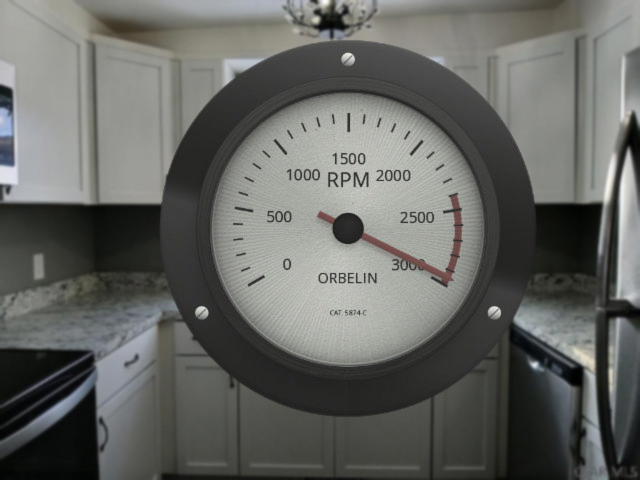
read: 2950 rpm
